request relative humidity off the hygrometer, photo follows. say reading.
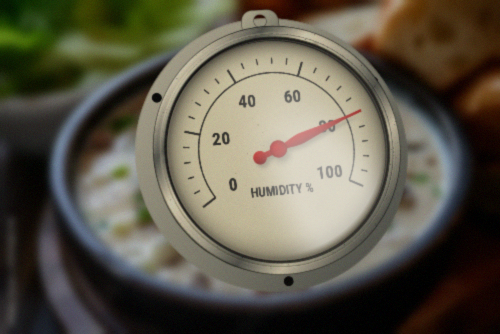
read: 80 %
